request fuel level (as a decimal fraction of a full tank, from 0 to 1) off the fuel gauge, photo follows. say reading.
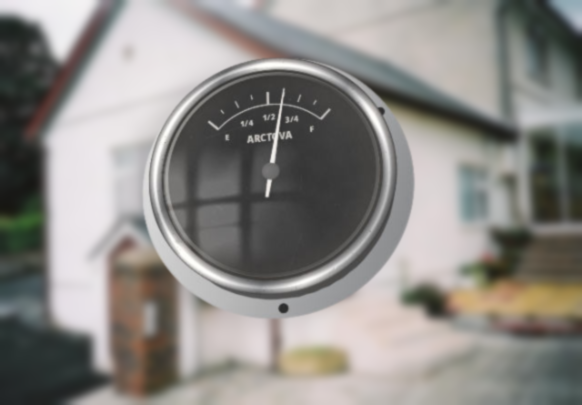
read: 0.625
